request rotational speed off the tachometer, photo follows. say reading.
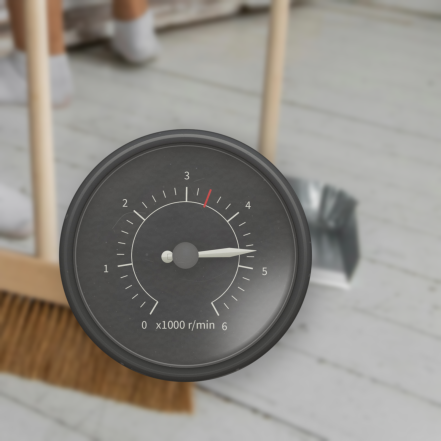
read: 4700 rpm
